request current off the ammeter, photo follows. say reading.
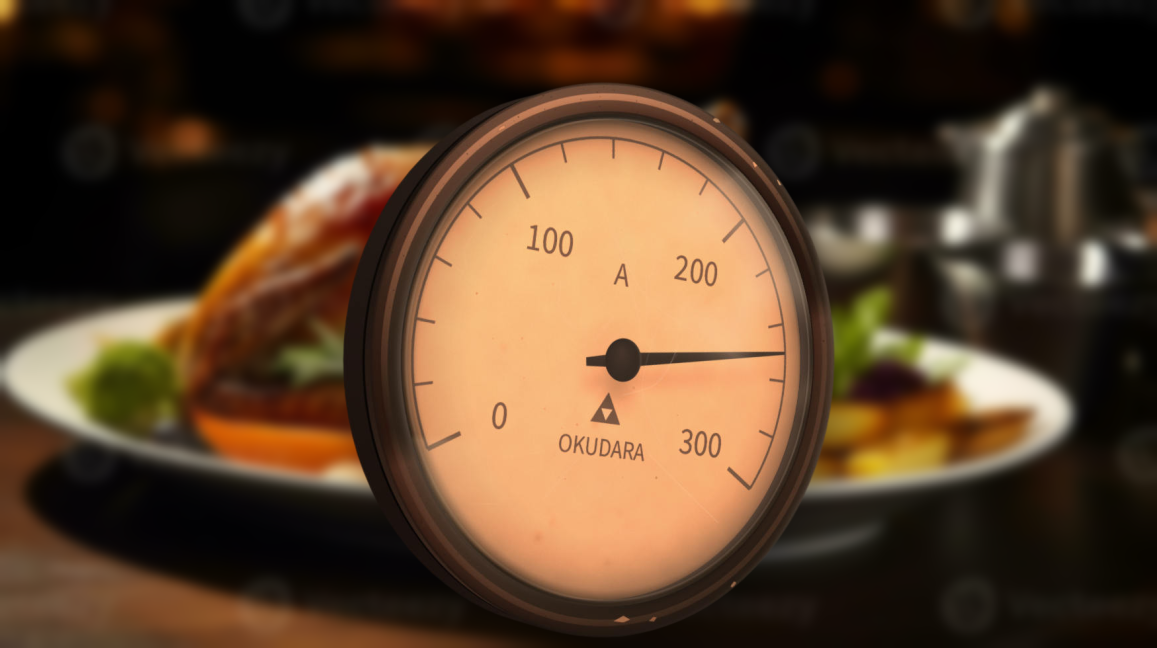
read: 250 A
